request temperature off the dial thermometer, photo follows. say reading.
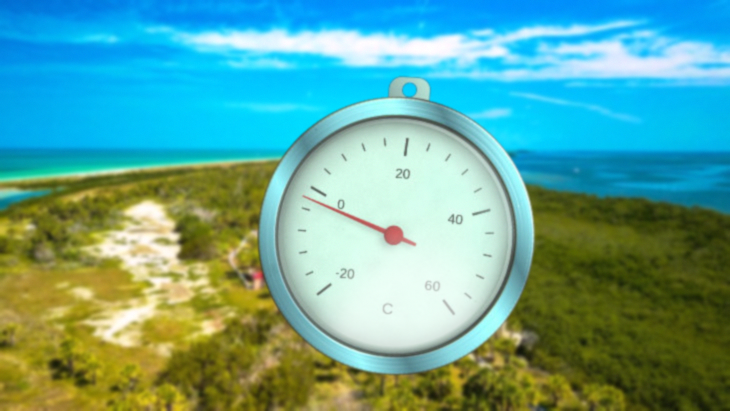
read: -2 °C
